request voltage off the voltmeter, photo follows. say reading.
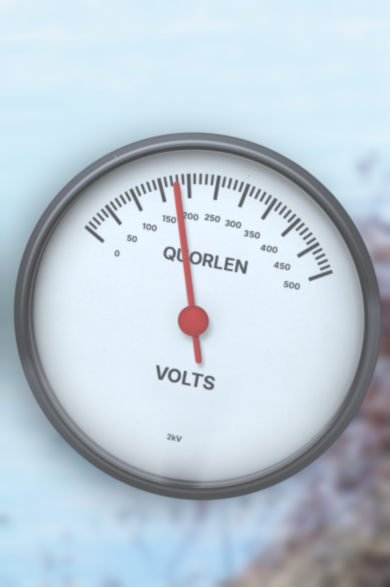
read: 180 V
